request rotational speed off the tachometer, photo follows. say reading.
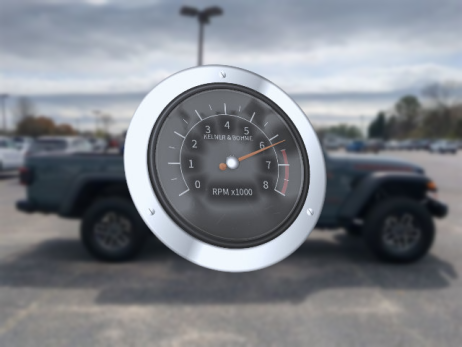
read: 6250 rpm
